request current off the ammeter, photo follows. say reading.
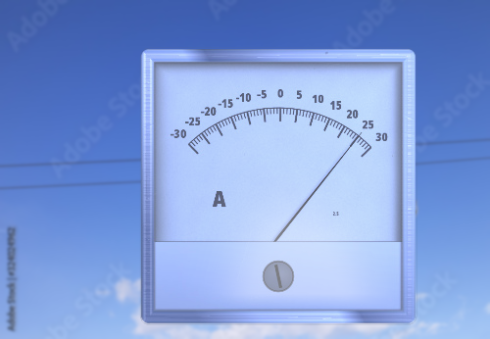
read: 25 A
